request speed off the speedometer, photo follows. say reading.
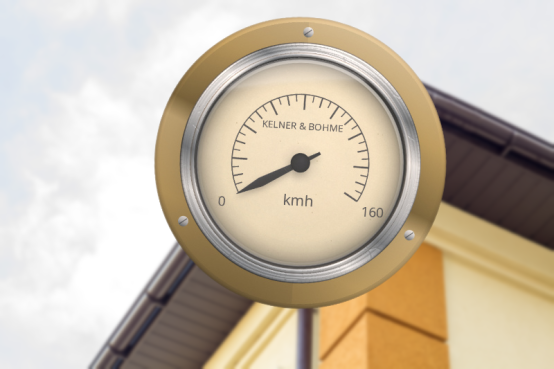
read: 0 km/h
